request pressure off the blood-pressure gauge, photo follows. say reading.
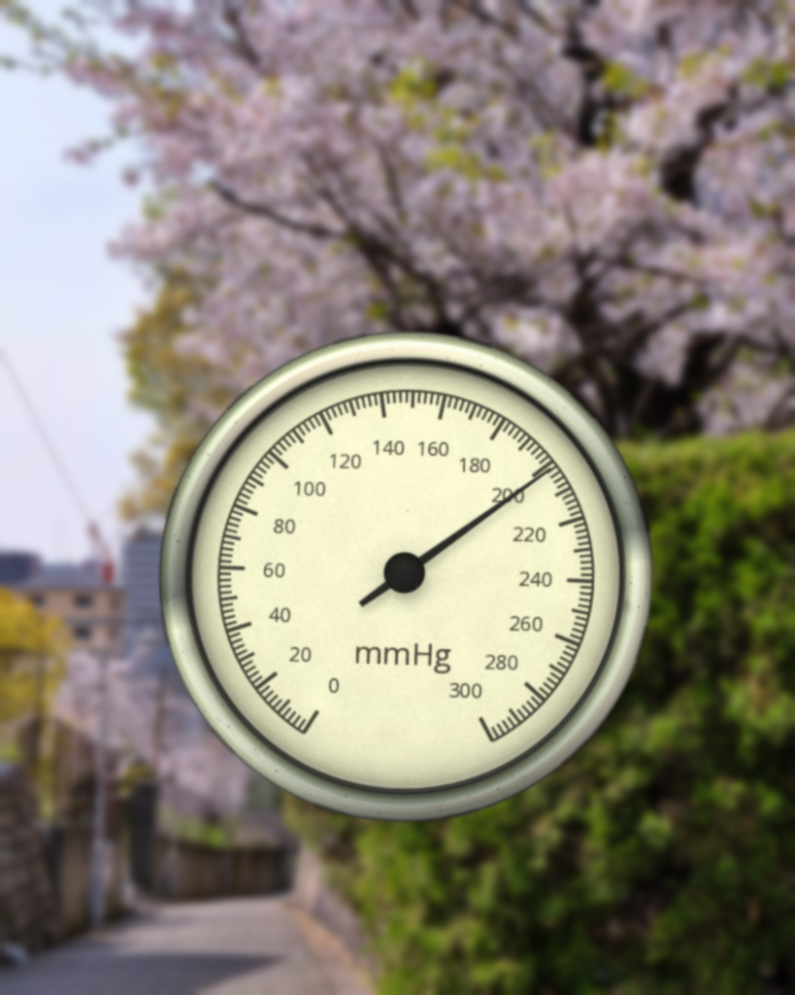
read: 202 mmHg
